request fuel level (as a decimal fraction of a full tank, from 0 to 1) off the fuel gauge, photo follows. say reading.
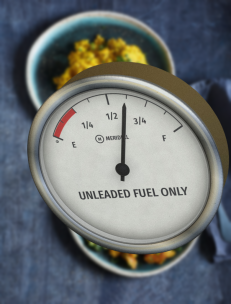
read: 0.625
